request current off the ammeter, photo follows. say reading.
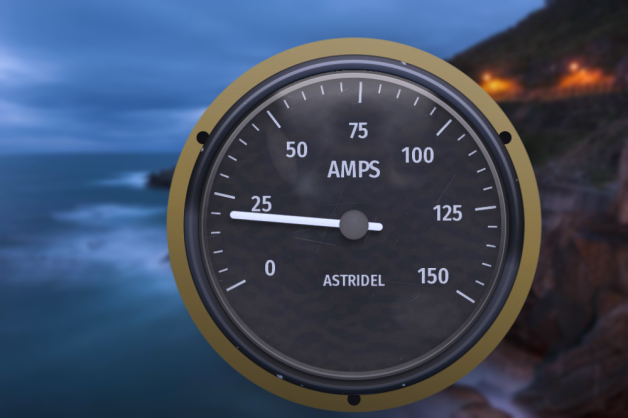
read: 20 A
